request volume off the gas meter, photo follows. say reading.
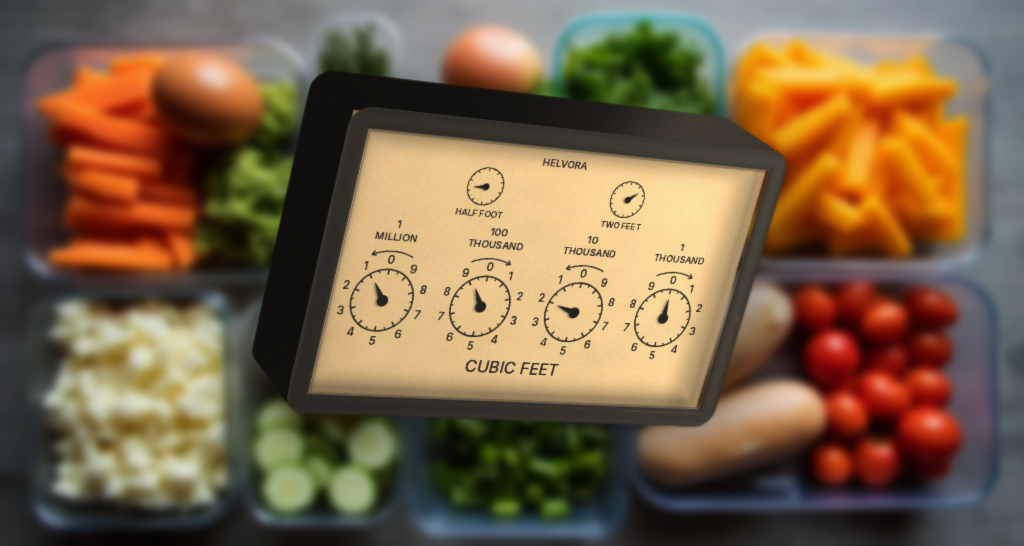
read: 92000 ft³
